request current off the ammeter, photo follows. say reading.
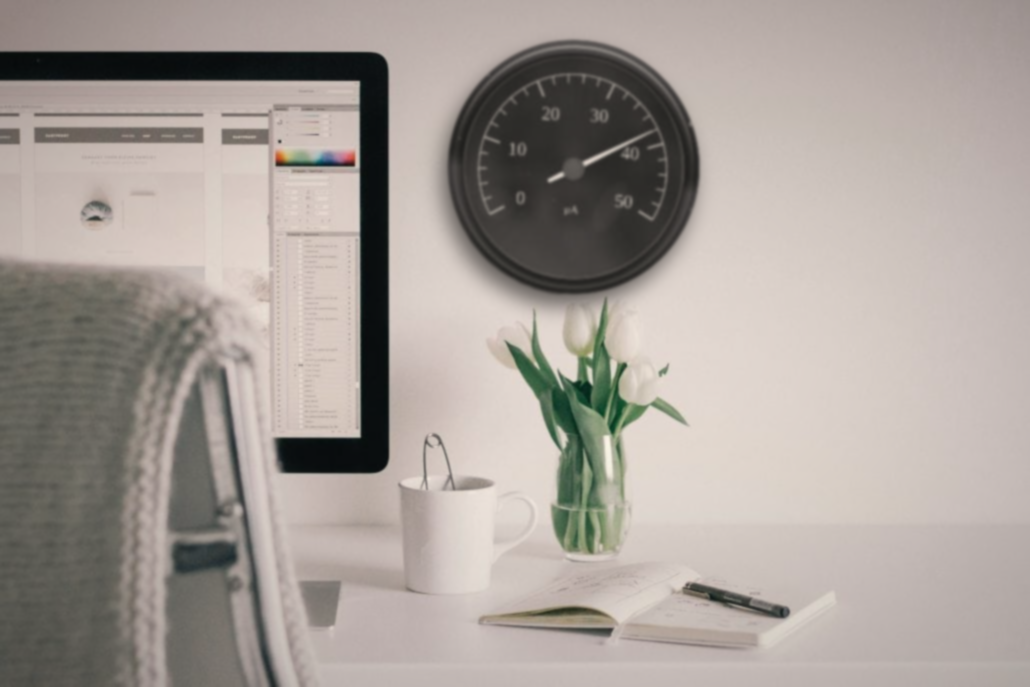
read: 38 µA
